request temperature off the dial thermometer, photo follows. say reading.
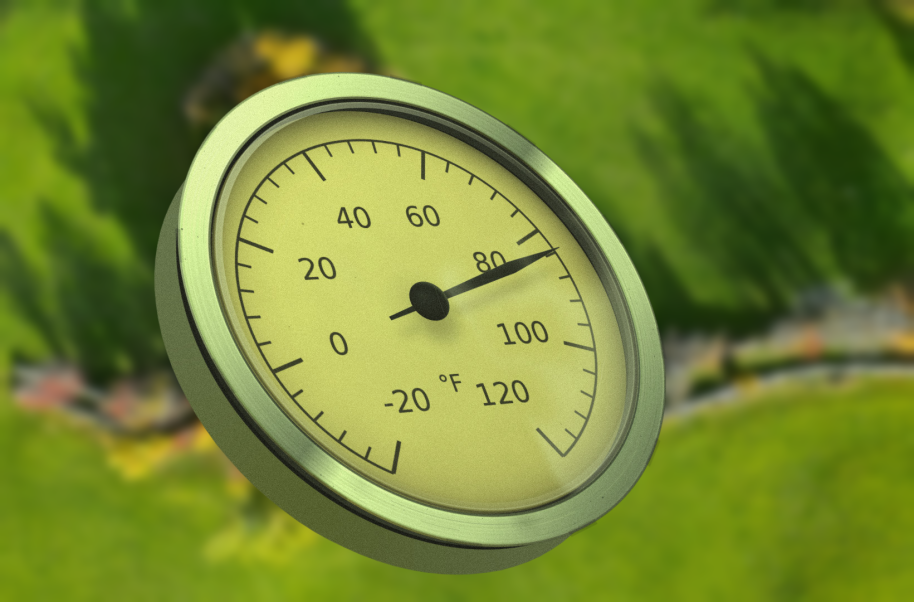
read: 84 °F
